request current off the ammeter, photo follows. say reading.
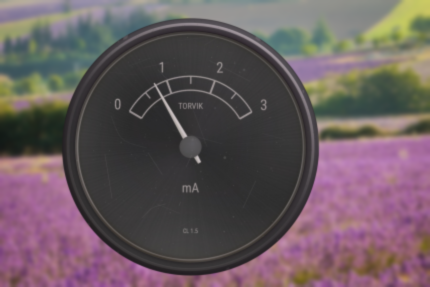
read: 0.75 mA
